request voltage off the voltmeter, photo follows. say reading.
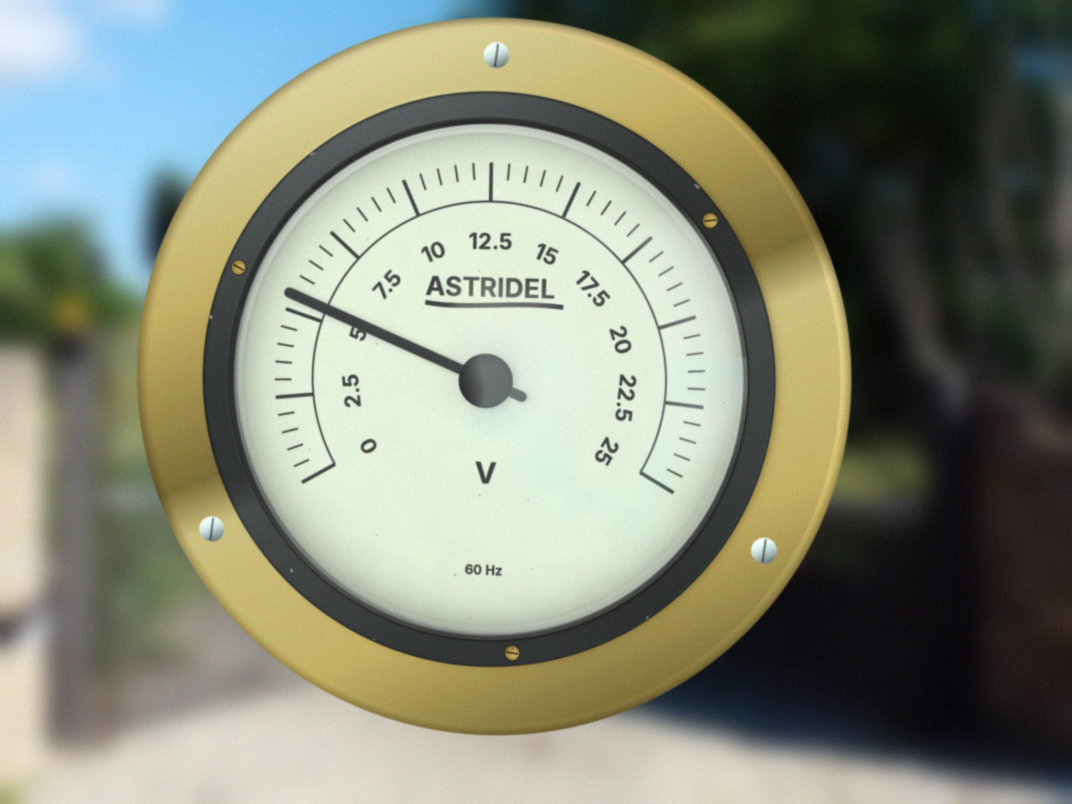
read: 5.5 V
